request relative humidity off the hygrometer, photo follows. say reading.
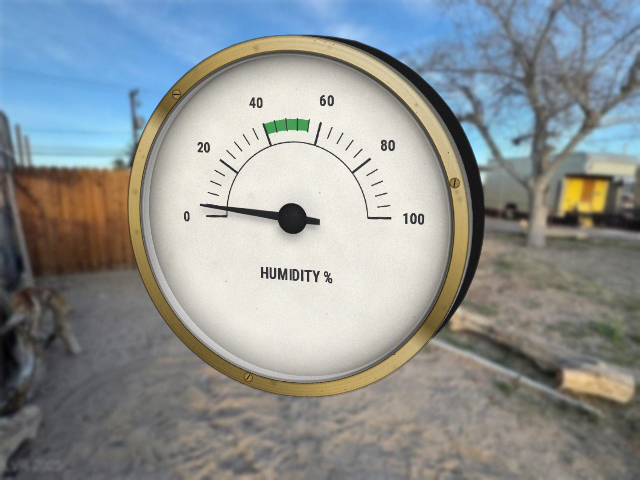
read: 4 %
